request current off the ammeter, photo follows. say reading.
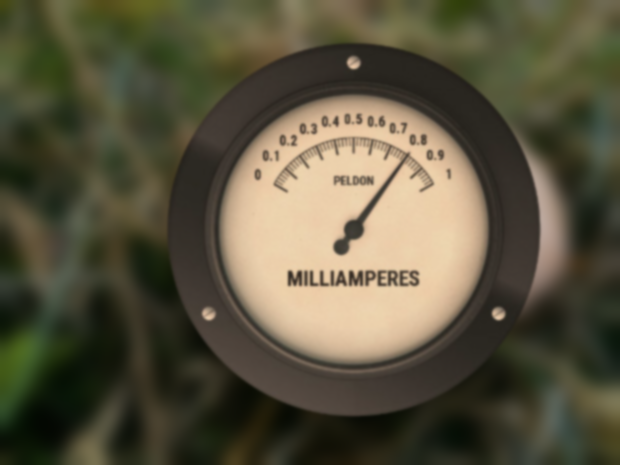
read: 0.8 mA
